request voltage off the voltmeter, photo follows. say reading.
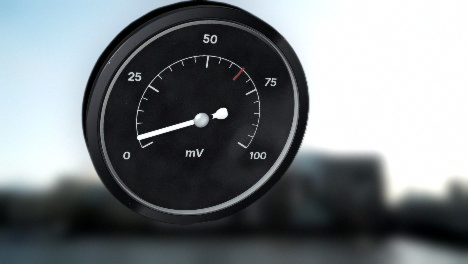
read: 5 mV
